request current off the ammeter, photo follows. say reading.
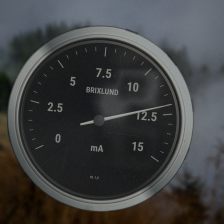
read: 12 mA
